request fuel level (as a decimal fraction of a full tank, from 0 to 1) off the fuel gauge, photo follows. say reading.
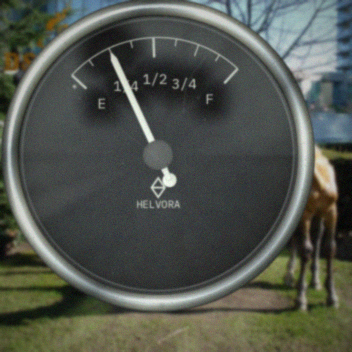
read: 0.25
